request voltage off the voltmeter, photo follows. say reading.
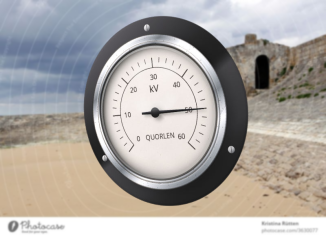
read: 50 kV
